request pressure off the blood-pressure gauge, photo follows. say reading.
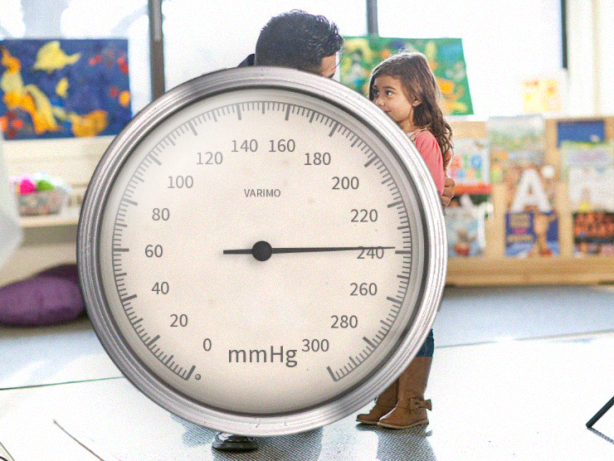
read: 238 mmHg
